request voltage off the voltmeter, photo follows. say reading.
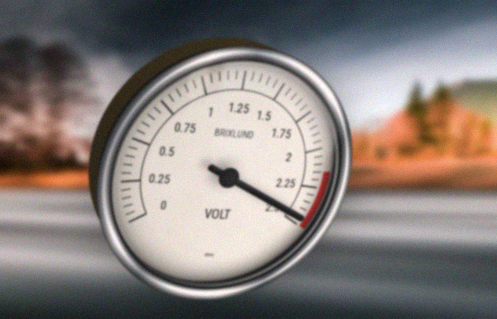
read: 2.45 V
